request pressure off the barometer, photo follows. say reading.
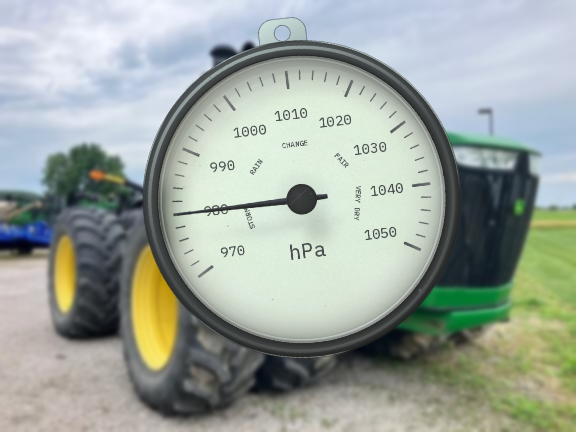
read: 980 hPa
